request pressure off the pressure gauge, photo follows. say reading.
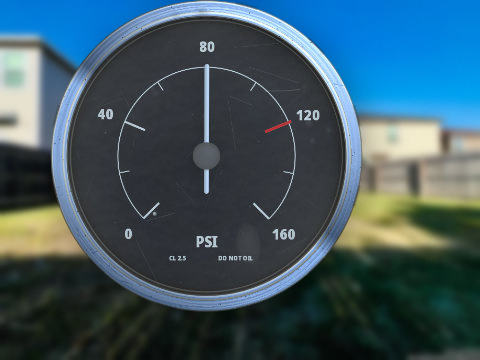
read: 80 psi
